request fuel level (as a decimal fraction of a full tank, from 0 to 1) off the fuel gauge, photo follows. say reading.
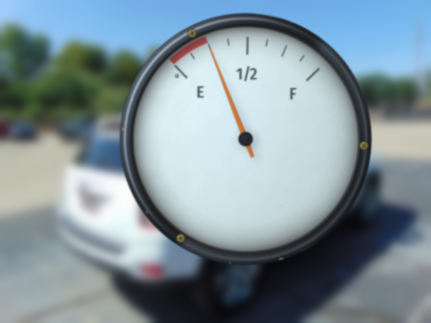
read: 0.25
